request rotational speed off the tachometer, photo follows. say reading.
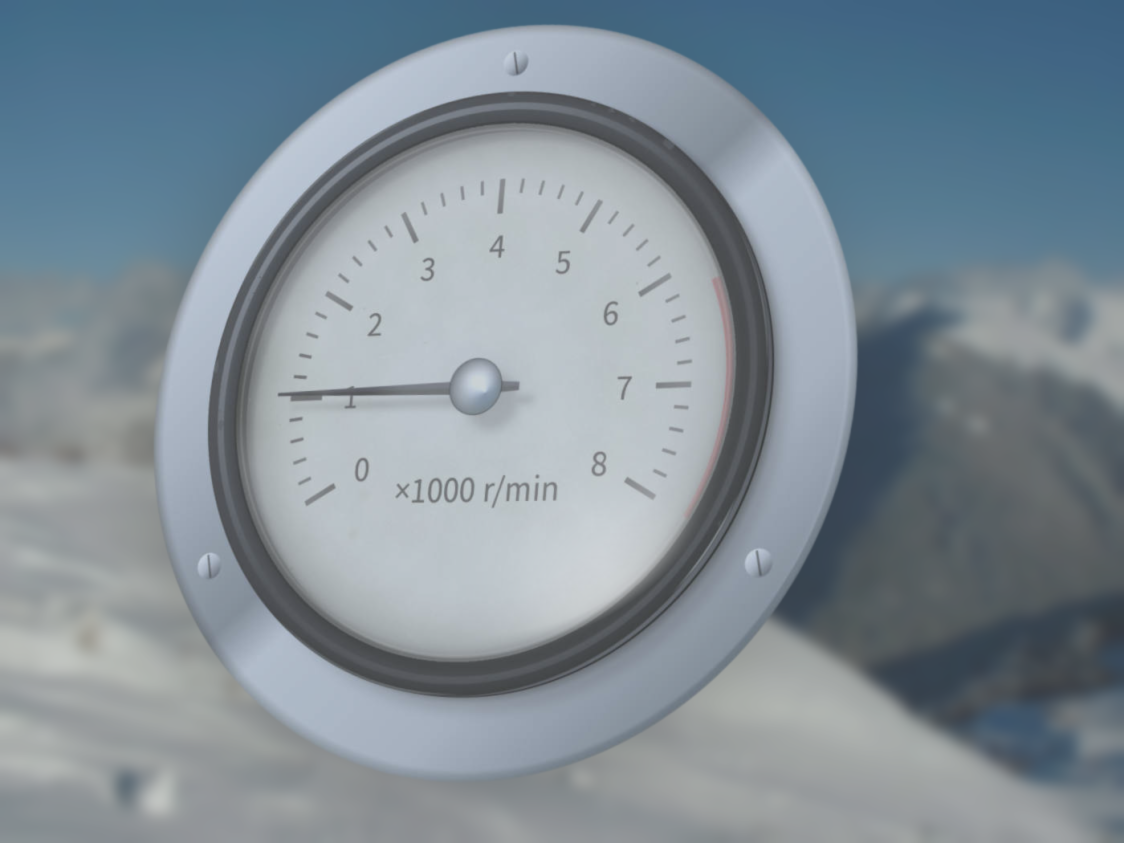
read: 1000 rpm
